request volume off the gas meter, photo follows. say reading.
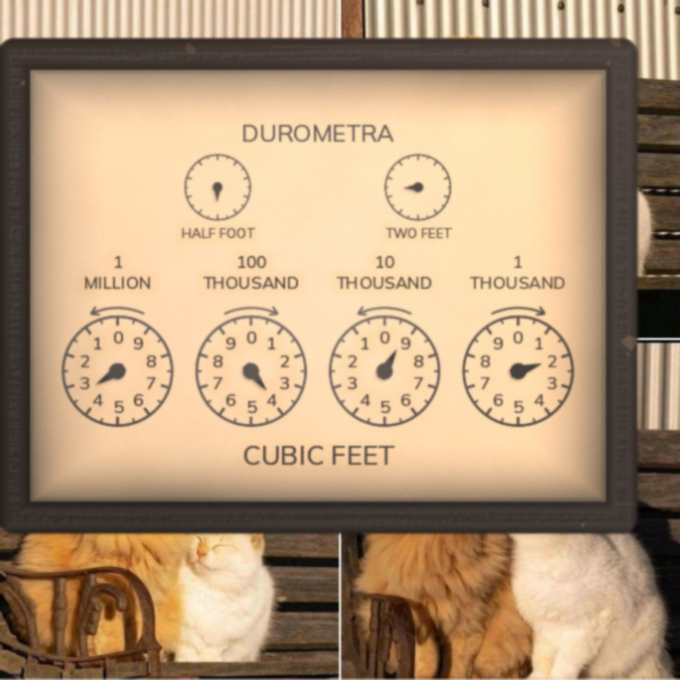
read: 339200 ft³
